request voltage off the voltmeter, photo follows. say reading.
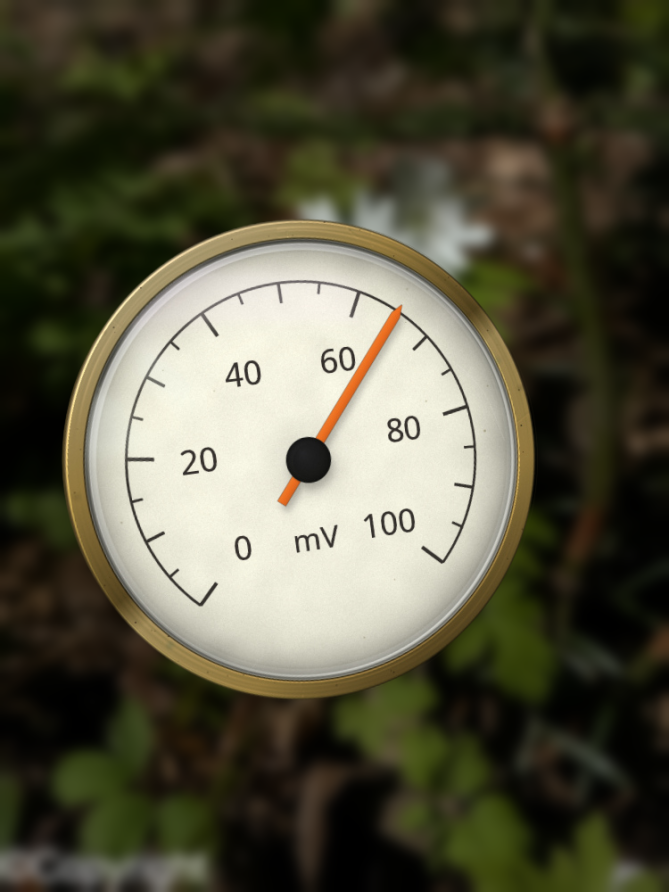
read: 65 mV
